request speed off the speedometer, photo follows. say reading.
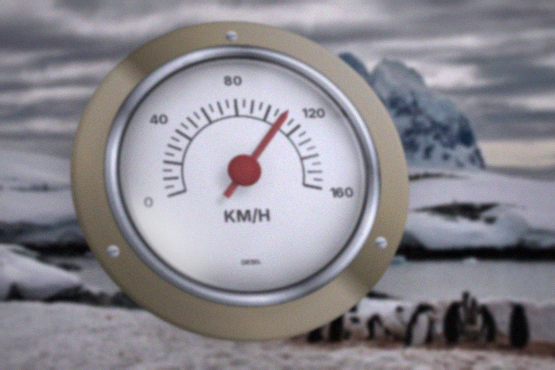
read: 110 km/h
